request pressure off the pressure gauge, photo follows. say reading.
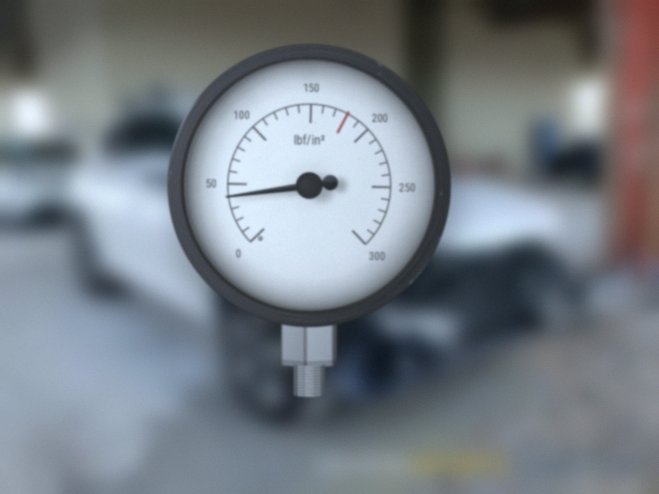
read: 40 psi
